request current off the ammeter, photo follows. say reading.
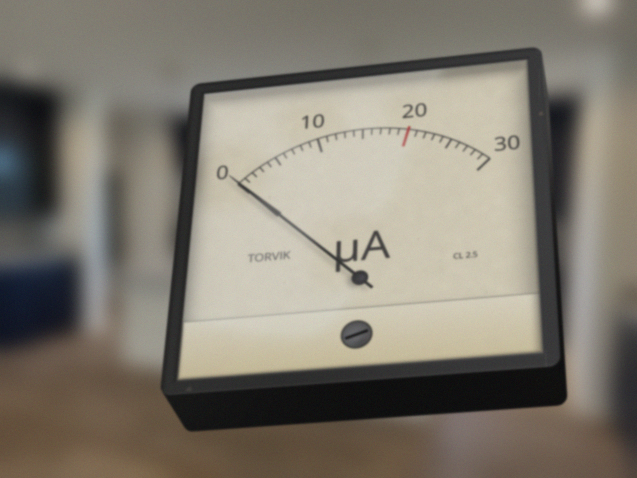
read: 0 µA
